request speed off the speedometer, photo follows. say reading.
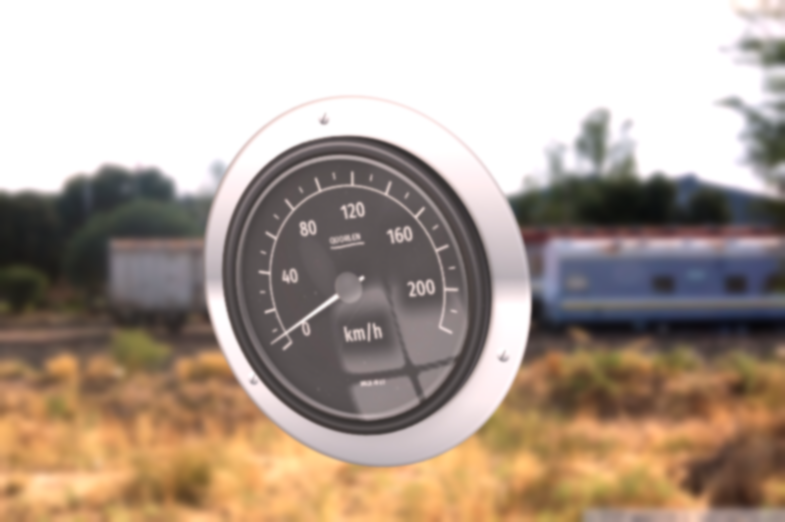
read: 5 km/h
